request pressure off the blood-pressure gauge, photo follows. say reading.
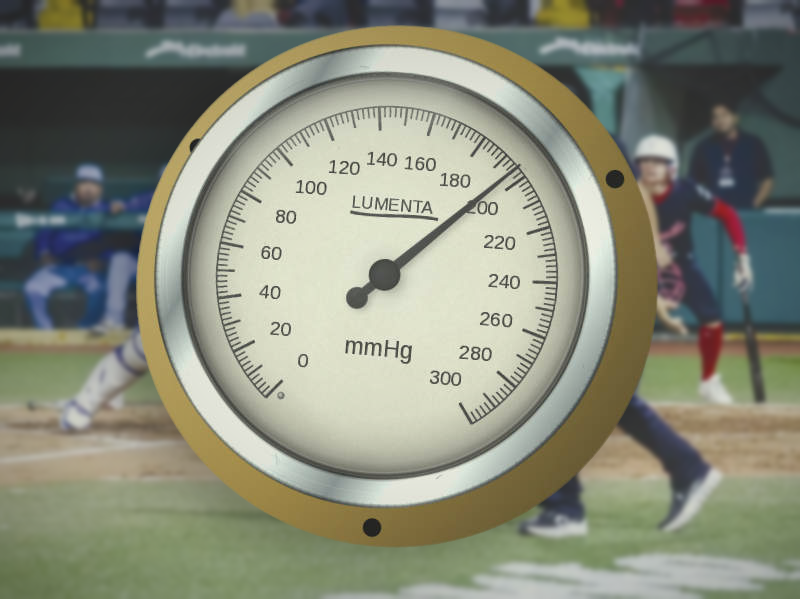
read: 196 mmHg
